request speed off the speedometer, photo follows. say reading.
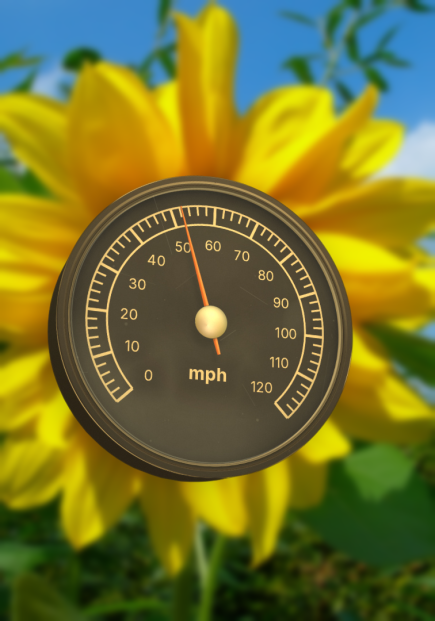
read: 52 mph
